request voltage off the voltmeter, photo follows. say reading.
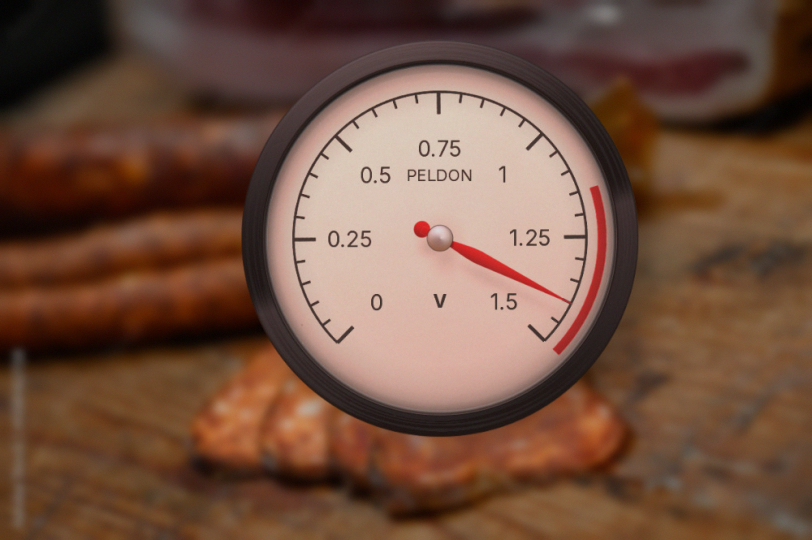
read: 1.4 V
